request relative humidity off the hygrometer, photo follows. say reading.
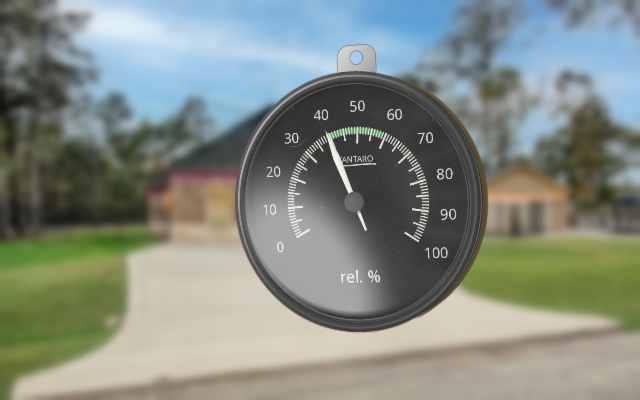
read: 40 %
